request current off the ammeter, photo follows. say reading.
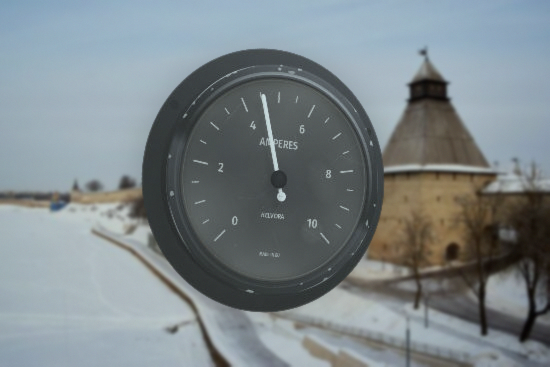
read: 4.5 A
